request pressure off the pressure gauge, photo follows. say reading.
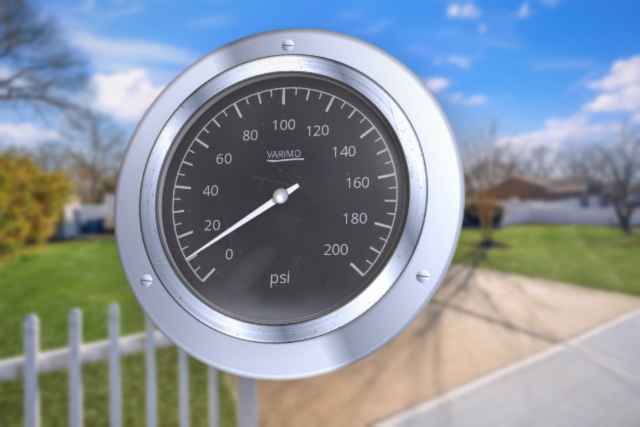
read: 10 psi
